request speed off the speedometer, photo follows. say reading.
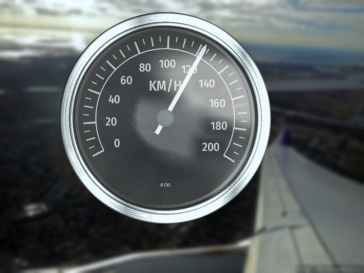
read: 122.5 km/h
